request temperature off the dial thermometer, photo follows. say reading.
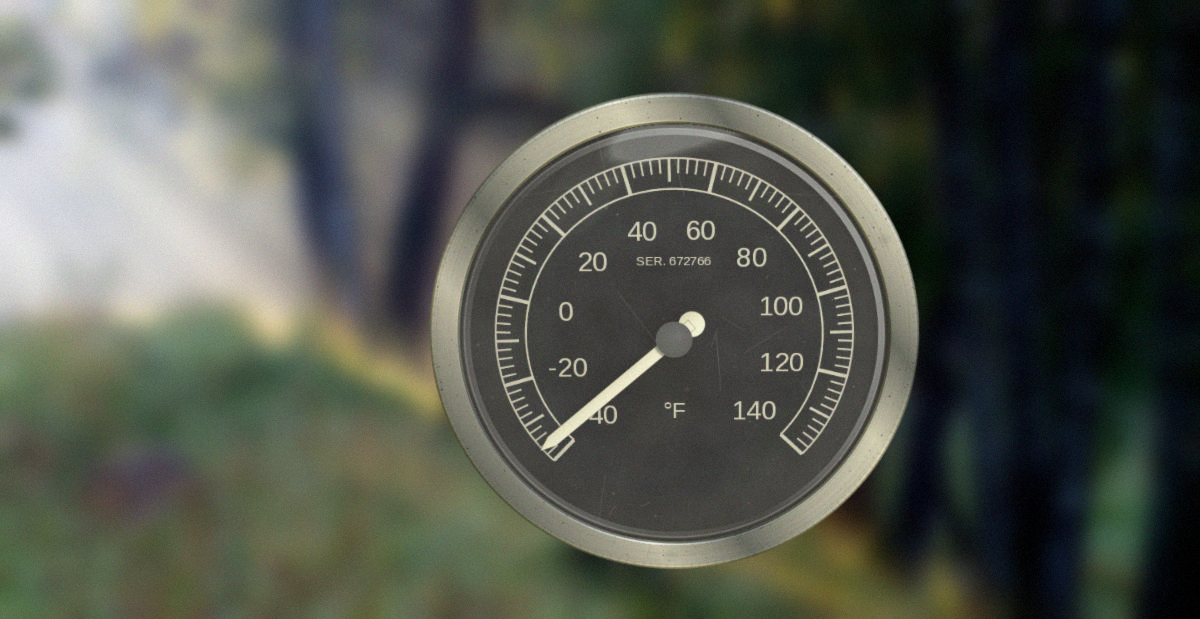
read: -36 °F
